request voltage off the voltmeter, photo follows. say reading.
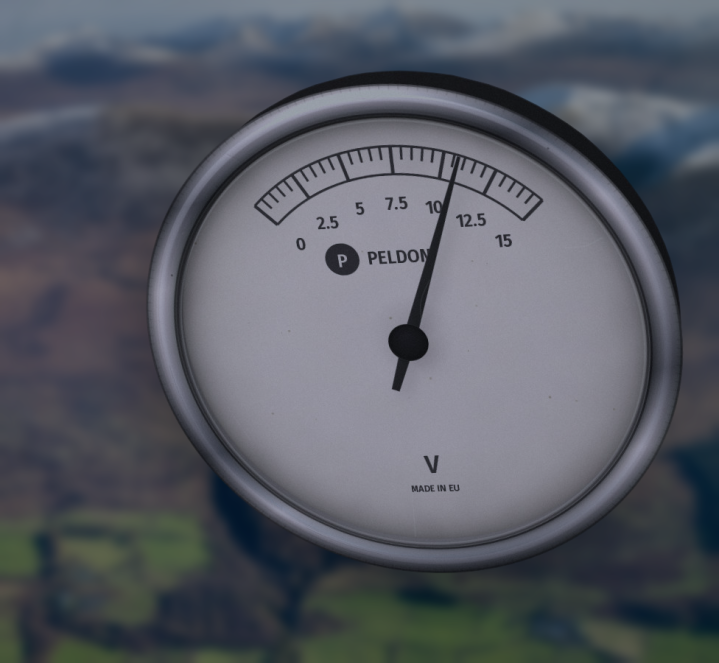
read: 10.75 V
